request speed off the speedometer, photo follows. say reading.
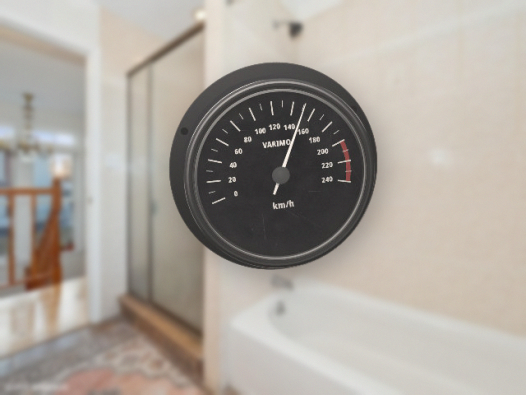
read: 150 km/h
